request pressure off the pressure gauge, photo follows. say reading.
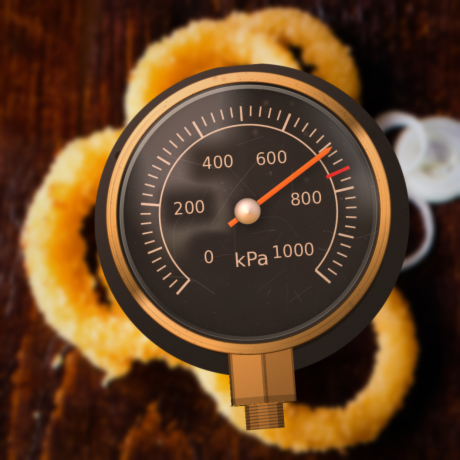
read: 710 kPa
